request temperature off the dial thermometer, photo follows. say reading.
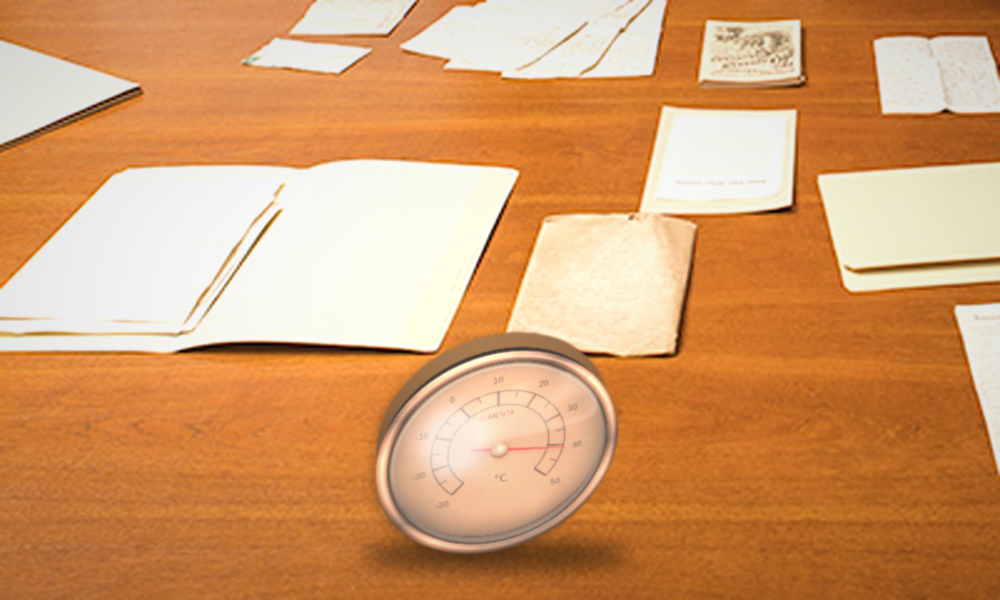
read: 40 °C
